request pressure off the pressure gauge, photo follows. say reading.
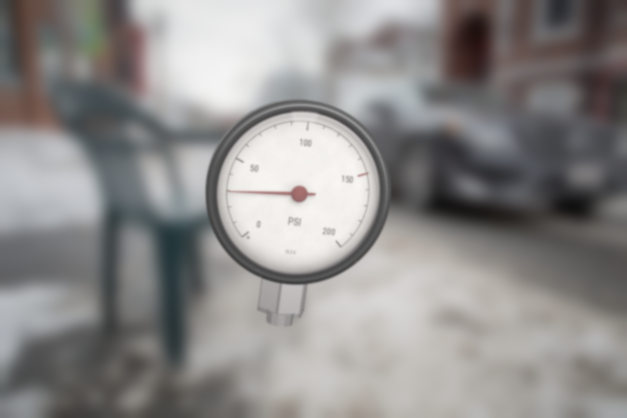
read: 30 psi
